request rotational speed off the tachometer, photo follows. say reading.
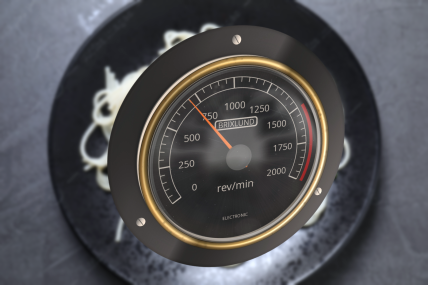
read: 700 rpm
